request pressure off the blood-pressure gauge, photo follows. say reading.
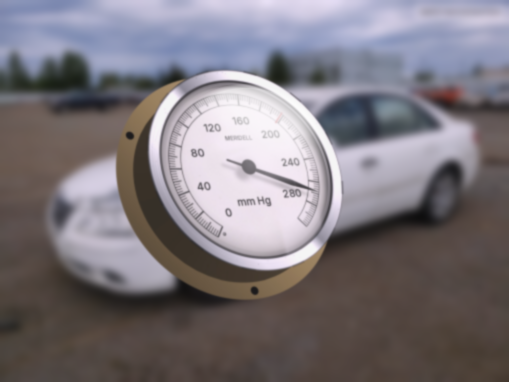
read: 270 mmHg
